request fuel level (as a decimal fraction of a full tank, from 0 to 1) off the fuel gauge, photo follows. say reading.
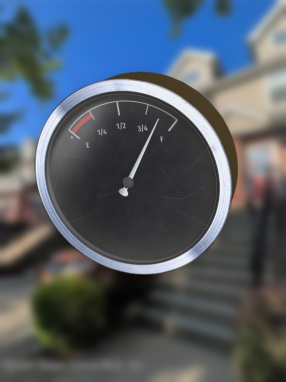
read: 0.875
